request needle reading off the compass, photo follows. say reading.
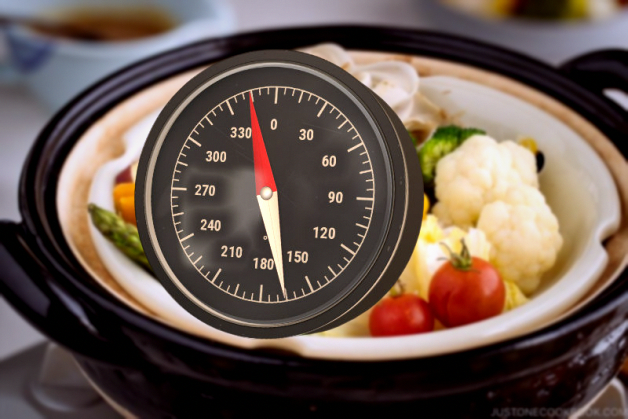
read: 345 °
